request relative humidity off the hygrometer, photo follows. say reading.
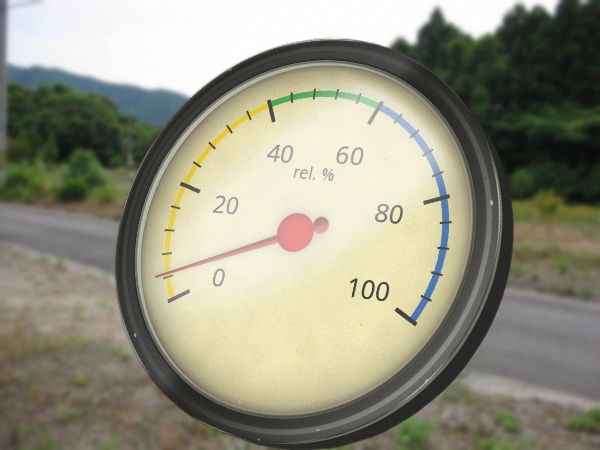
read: 4 %
